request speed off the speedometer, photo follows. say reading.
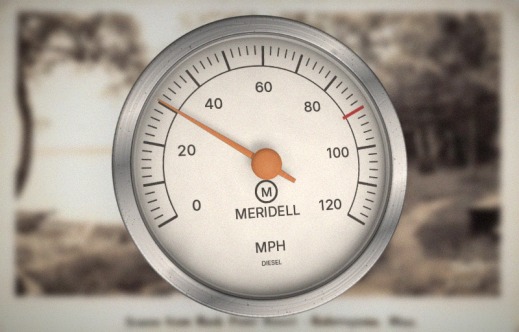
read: 30 mph
